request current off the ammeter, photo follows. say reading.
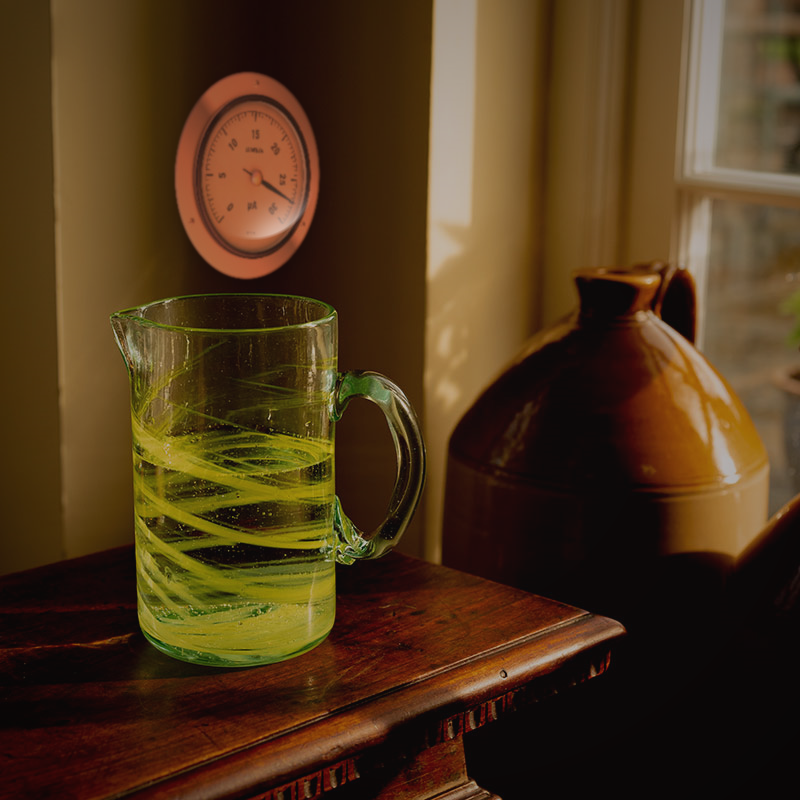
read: 27.5 µA
